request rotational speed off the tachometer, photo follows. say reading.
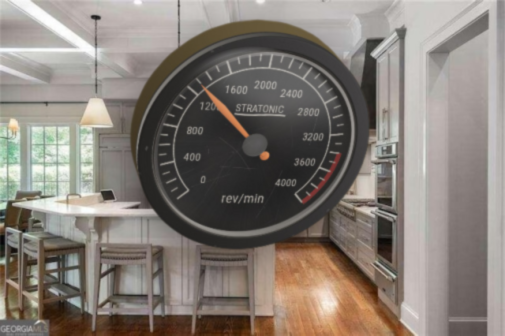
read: 1300 rpm
